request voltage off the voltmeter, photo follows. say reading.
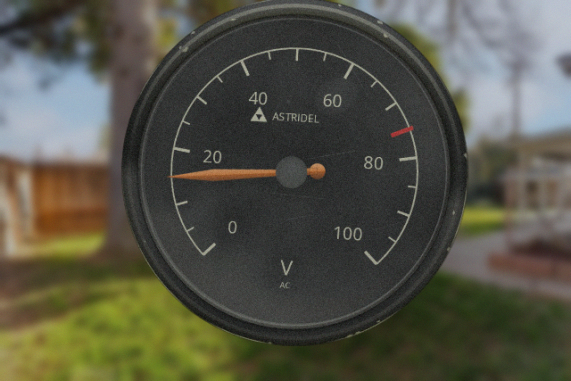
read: 15 V
